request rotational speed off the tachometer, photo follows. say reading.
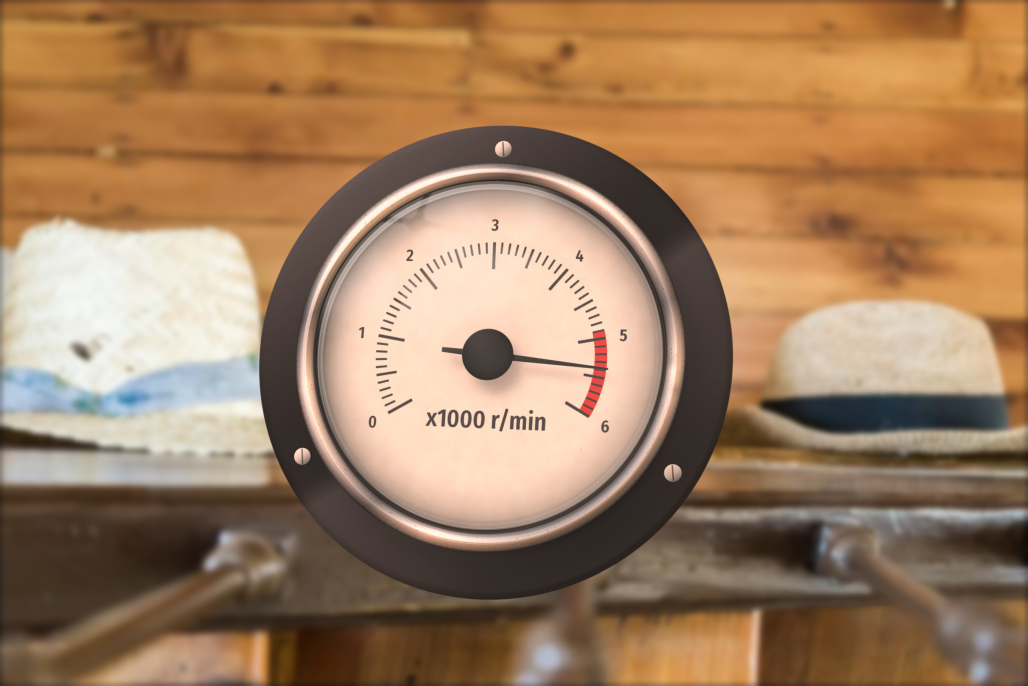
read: 5400 rpm
